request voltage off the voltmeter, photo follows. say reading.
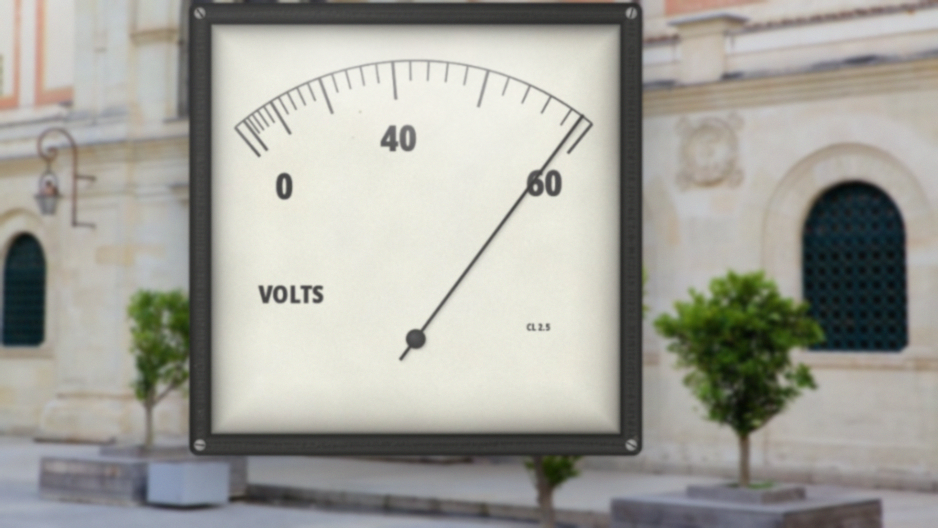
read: 59 V
